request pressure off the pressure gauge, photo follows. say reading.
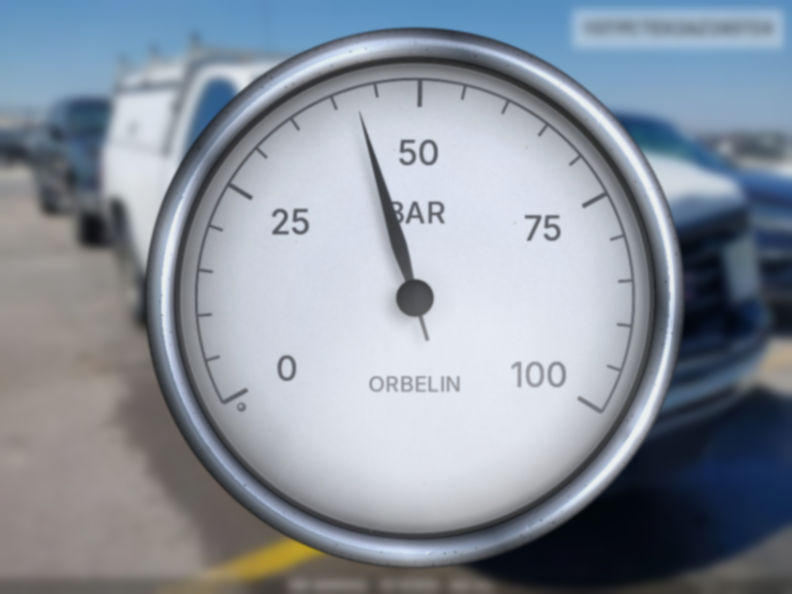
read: 42.5 bar
